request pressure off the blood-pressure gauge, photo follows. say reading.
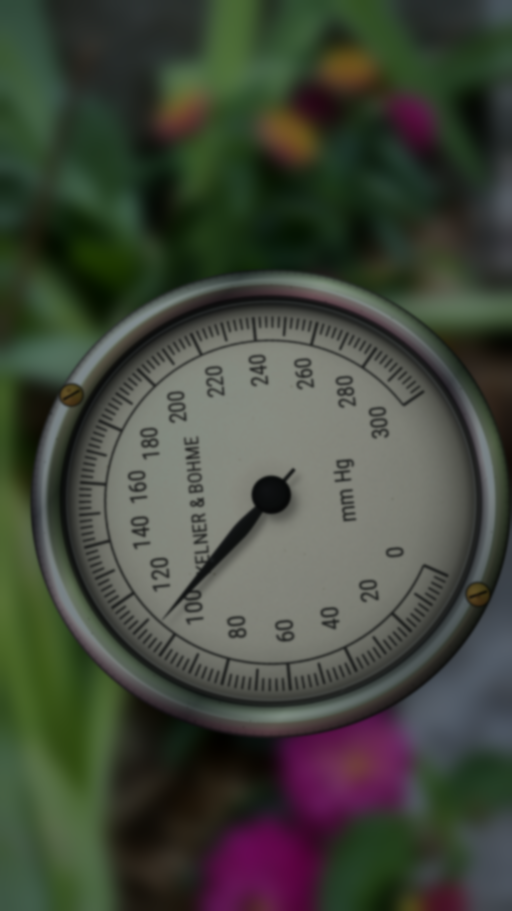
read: 106 mmHg
